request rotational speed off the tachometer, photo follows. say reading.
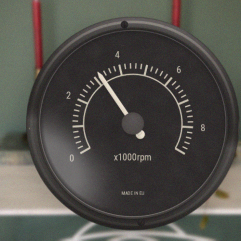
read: 3200 rpm
